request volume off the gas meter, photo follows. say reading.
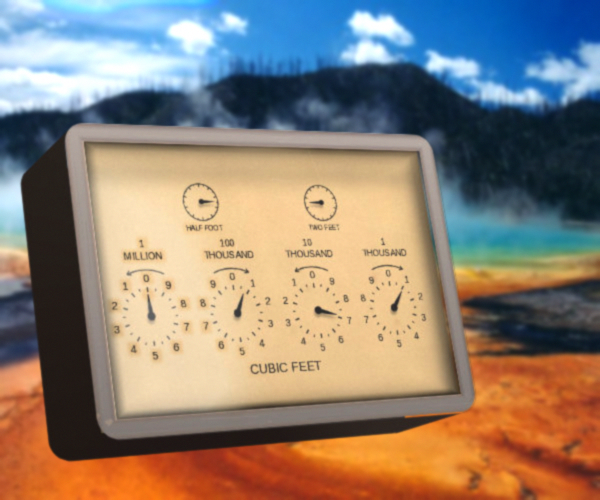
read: 7100 ft³
